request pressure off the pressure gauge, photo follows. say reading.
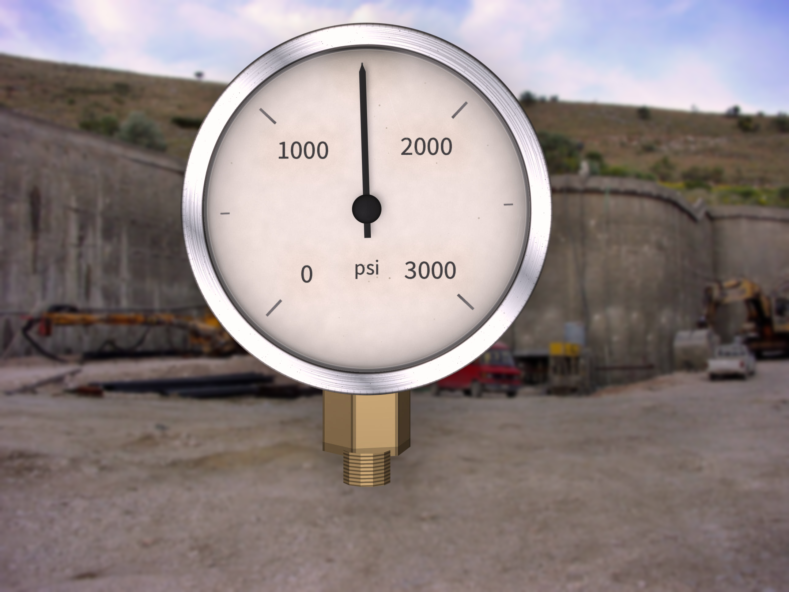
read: 1500 psi
